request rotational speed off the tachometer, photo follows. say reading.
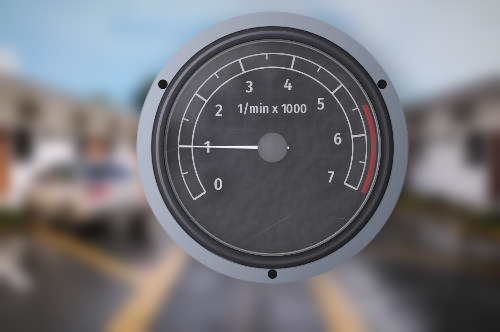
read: 1000 rpm
